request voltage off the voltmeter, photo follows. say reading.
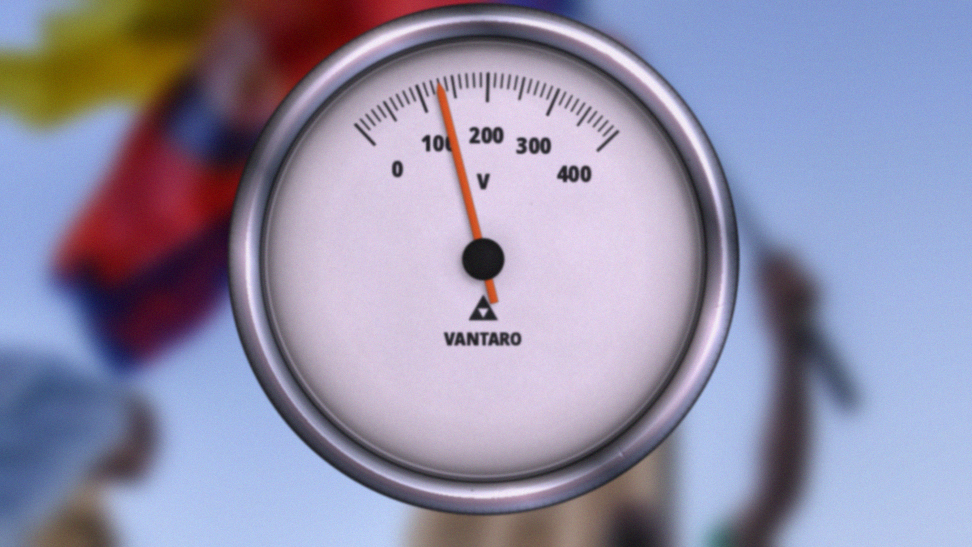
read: 130 V
